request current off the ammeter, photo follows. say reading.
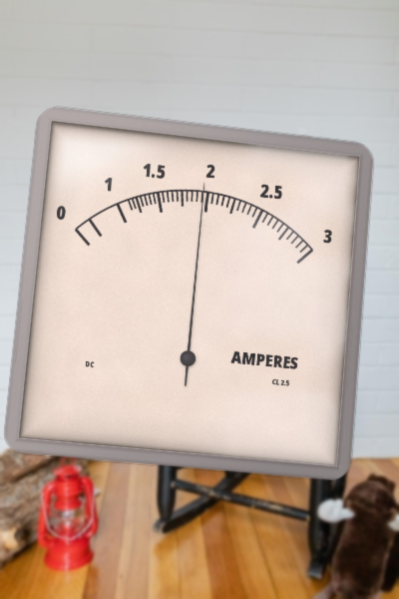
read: 1.95 A
